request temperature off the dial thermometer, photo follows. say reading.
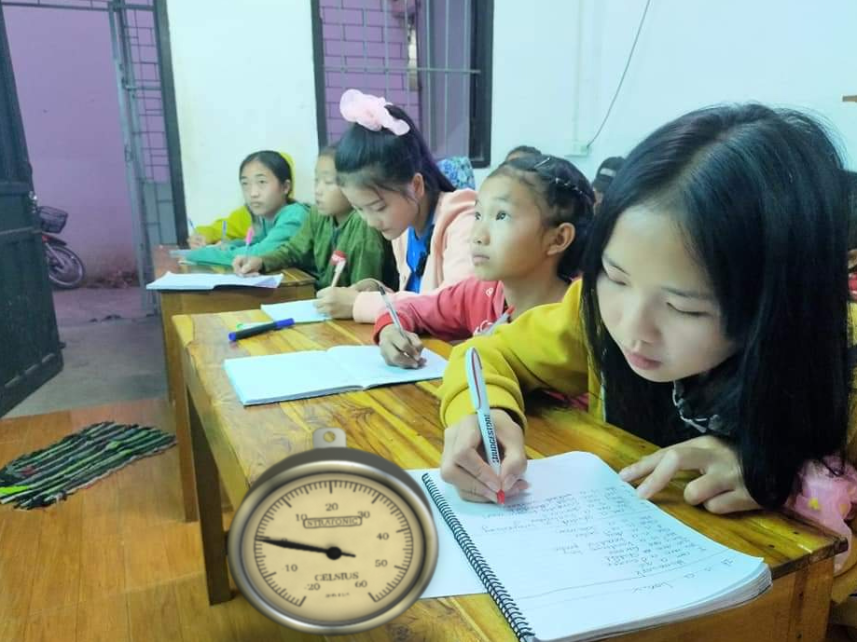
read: 0 °C
